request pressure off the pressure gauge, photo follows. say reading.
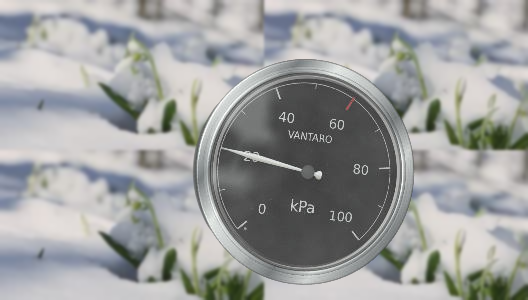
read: 20 kPa
